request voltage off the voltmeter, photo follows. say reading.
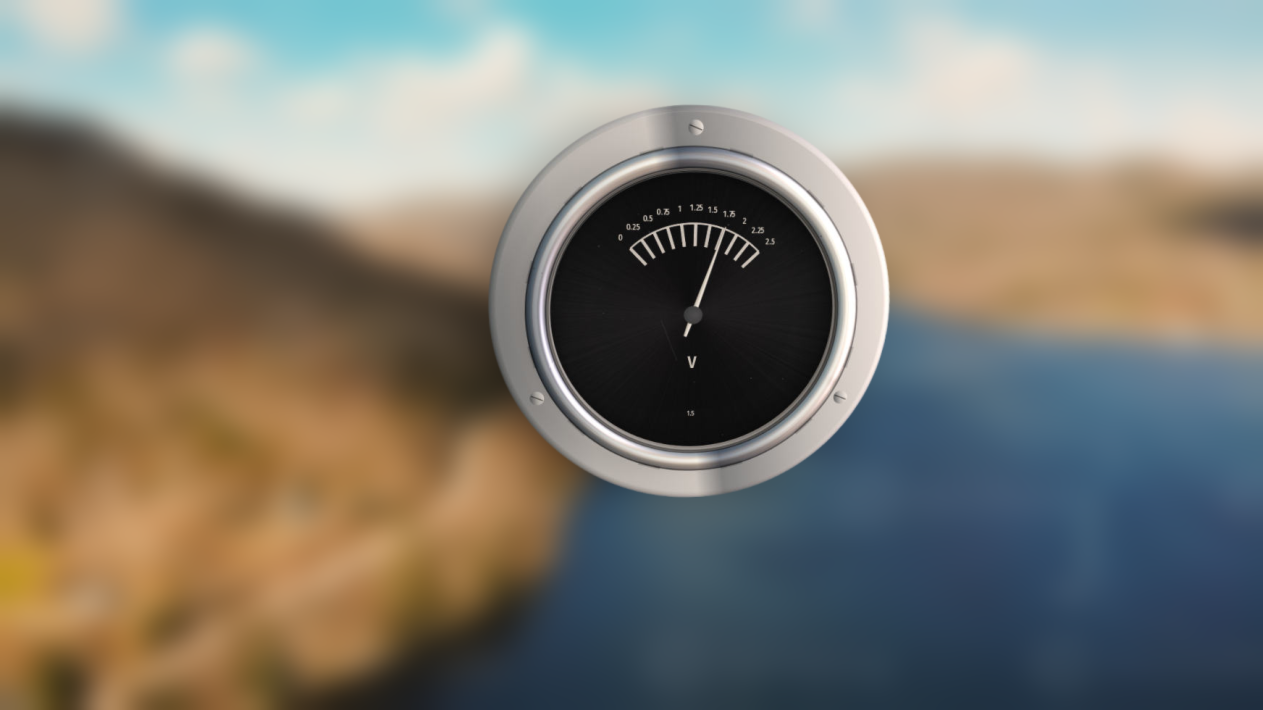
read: 1.75 V
